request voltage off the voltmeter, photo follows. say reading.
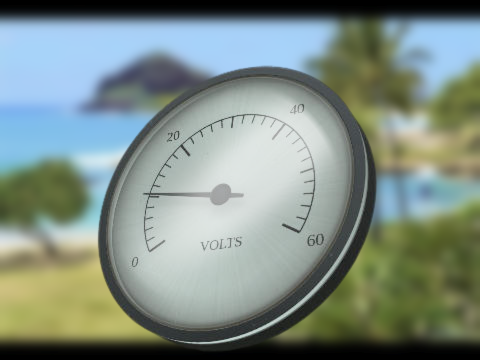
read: 10 V
